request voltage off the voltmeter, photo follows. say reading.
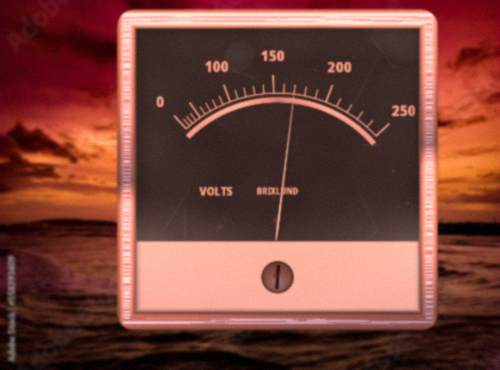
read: 170 V
